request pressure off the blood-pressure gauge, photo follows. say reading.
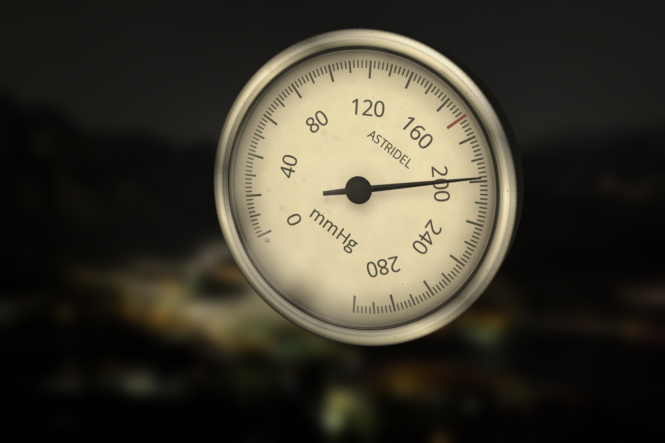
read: 198 mmHg
